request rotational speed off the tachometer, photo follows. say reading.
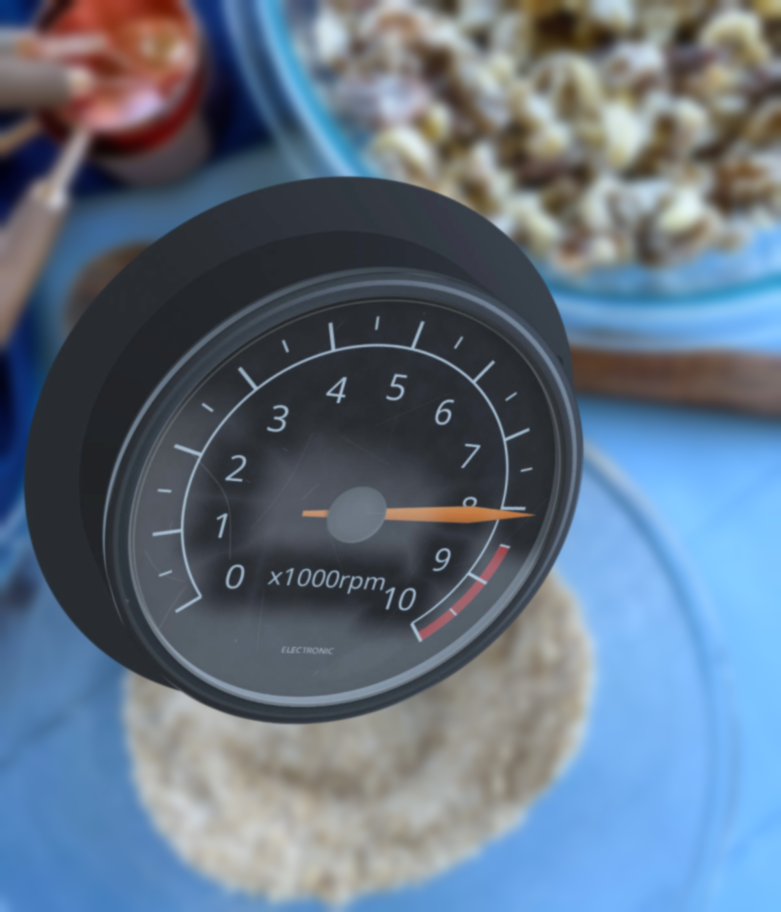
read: 8000 rpm
